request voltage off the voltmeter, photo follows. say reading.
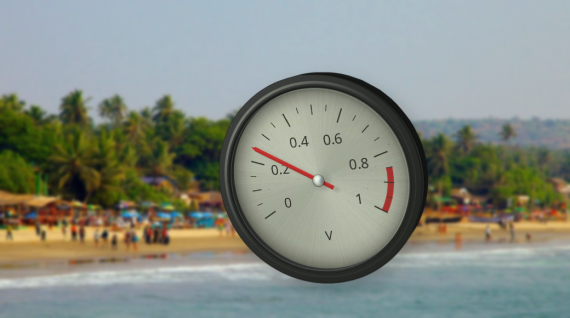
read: 0.25 V
